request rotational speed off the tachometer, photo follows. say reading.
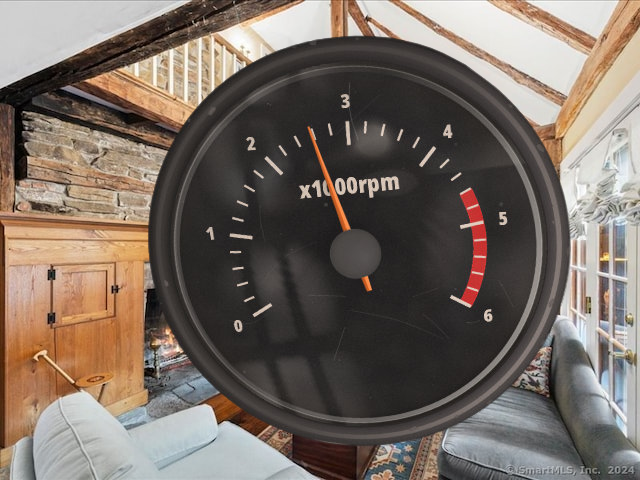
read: 2600 rpm
